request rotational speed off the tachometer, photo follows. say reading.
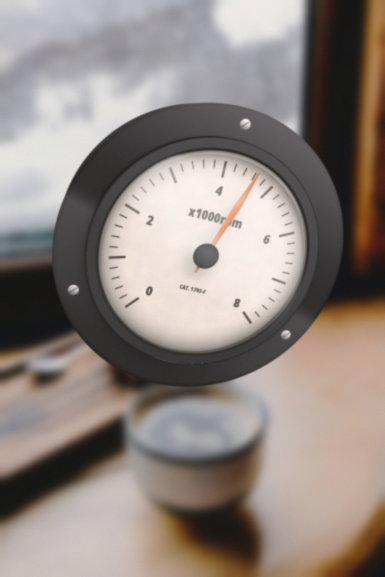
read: 4600 rpm
